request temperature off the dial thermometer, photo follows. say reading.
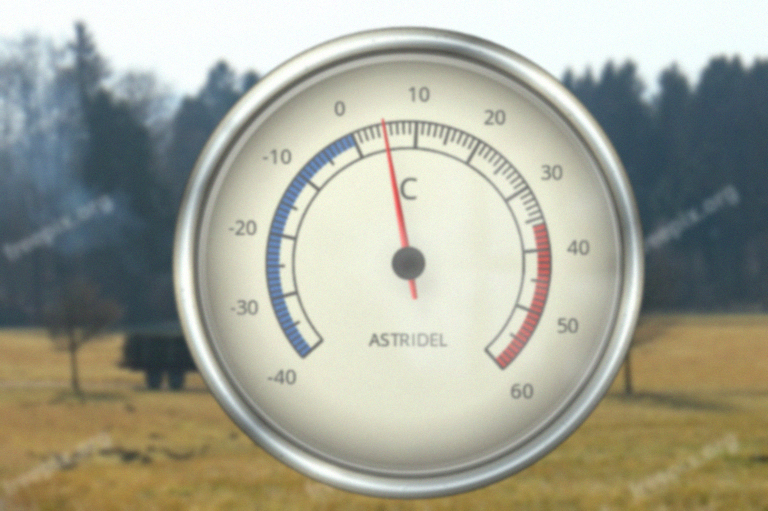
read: 5 °C
